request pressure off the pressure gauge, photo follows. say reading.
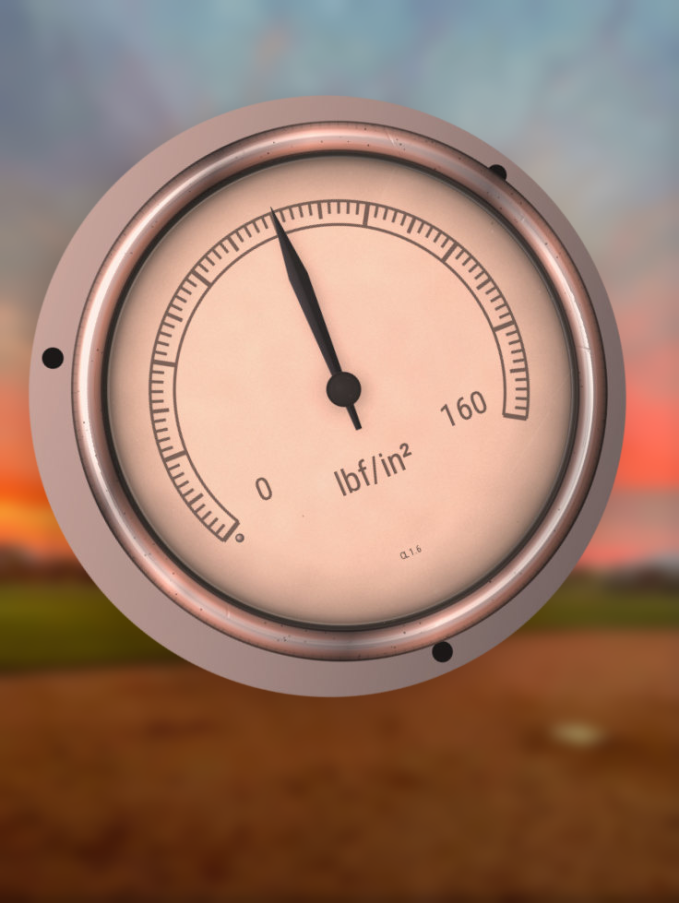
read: 80 psi
